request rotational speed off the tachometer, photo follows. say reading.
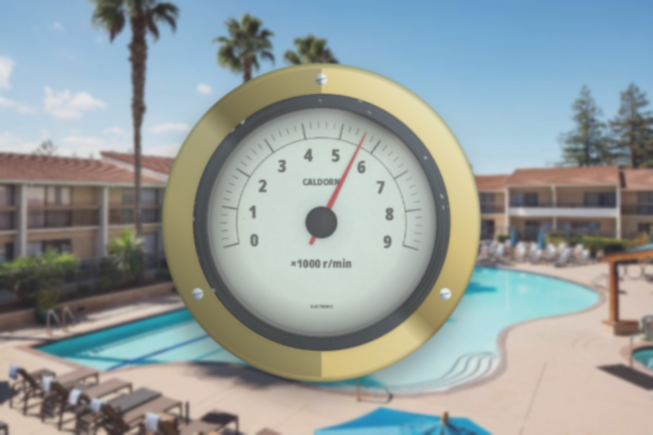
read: 5600 rpm
